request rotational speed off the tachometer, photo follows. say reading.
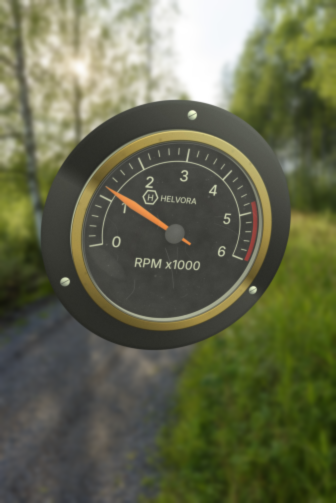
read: 1200 rpm
